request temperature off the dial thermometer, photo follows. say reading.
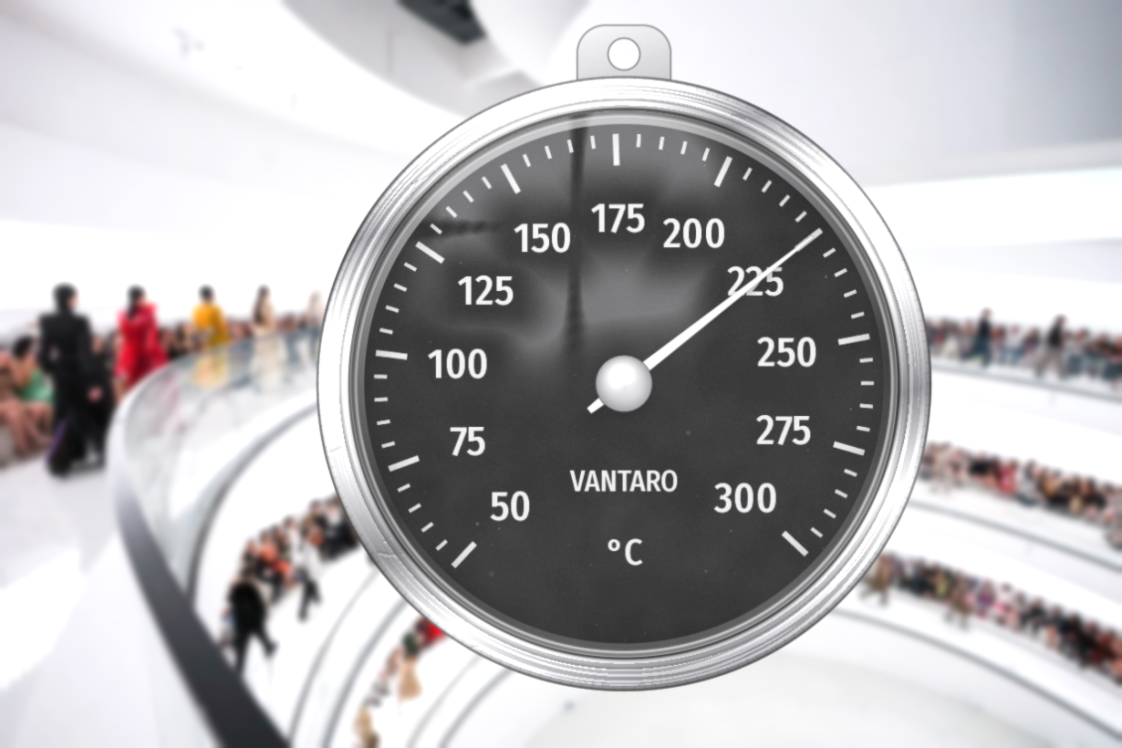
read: 225 °C
